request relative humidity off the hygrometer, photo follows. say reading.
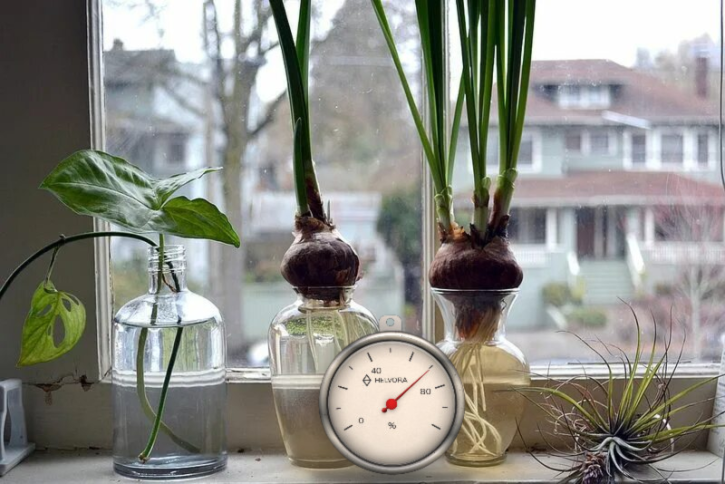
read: 70 %
